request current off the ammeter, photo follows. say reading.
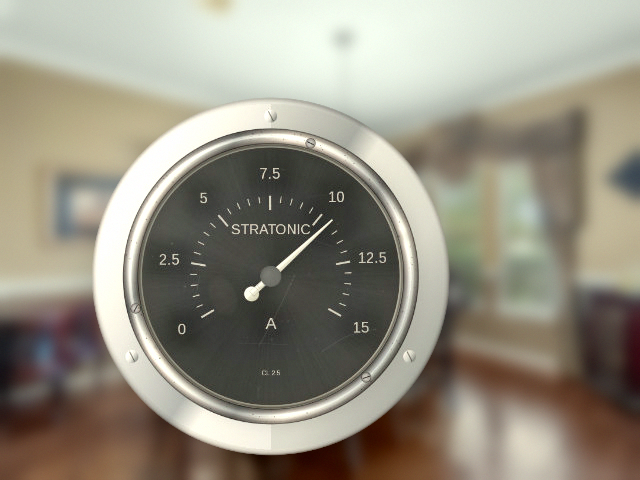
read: 10.5 A
